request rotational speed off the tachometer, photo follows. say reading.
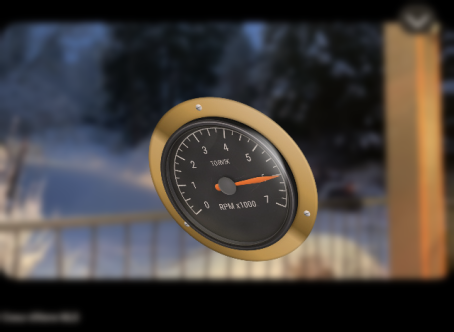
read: 6000 rpm
